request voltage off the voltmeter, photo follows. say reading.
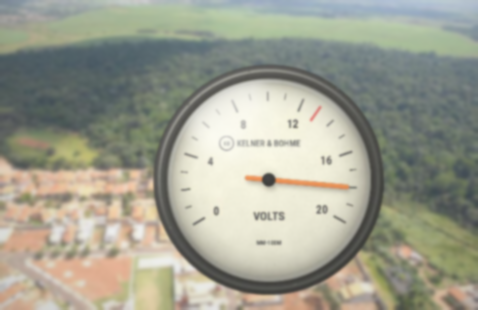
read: 18 V
